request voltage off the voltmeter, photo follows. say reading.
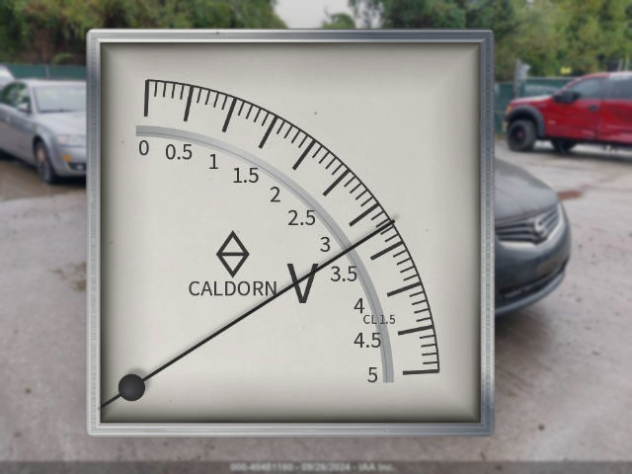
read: 3.25 V
